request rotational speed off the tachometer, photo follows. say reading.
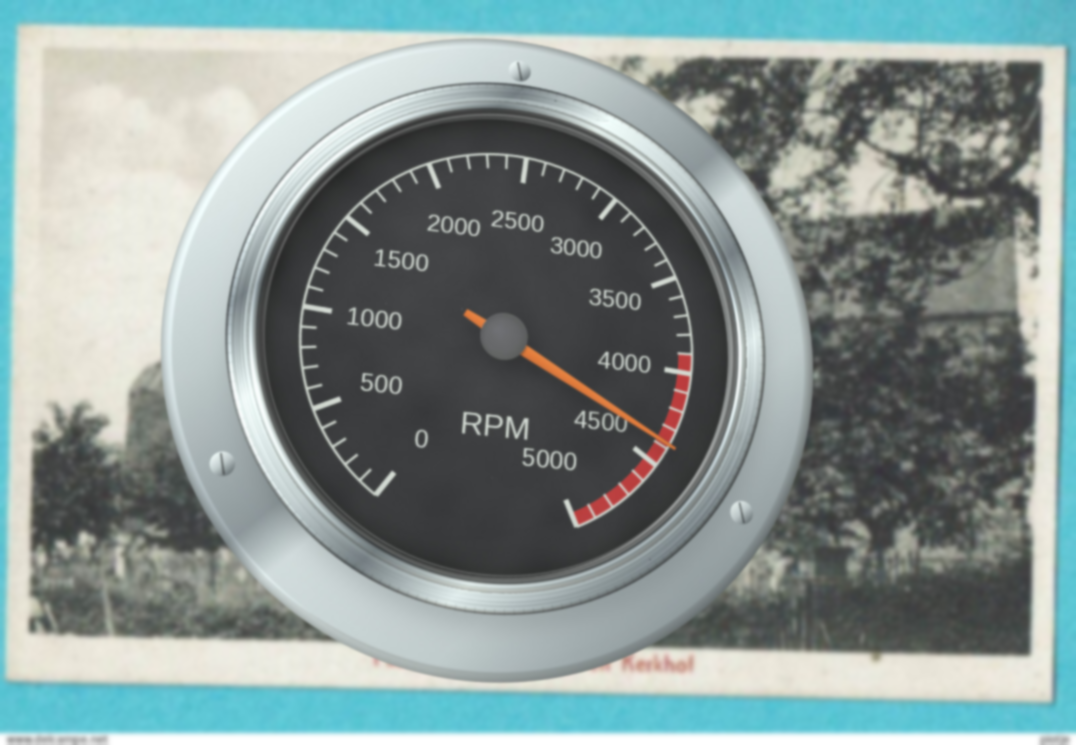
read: 4400 rpm
